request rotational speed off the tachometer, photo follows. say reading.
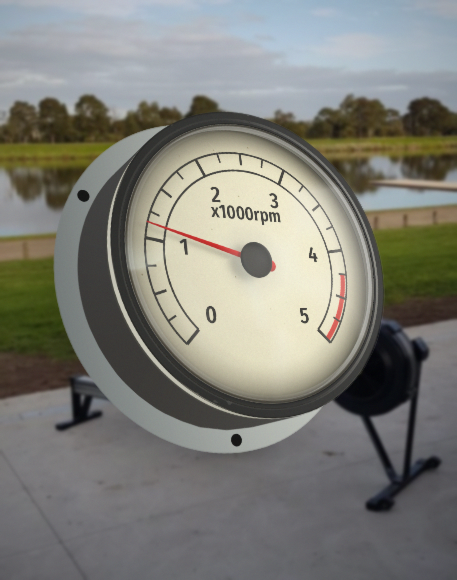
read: 1125 rpm
